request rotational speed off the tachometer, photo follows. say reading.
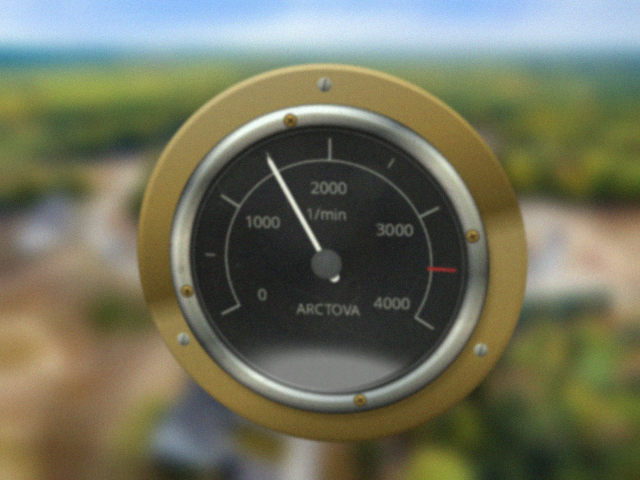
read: 1500 rpm
